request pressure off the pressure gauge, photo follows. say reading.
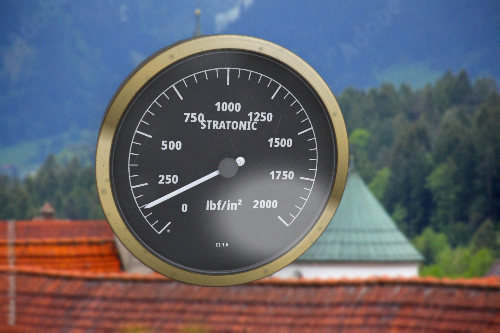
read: 150 psi
